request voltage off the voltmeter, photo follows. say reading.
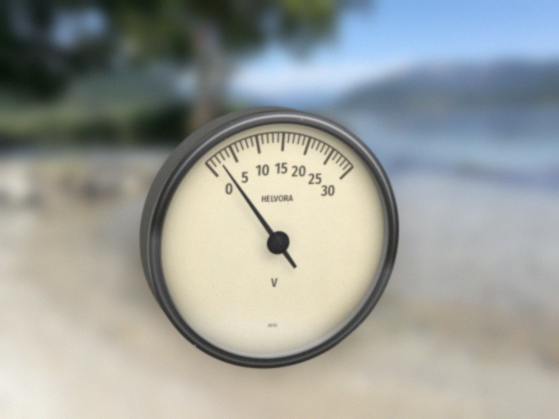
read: 2 V
